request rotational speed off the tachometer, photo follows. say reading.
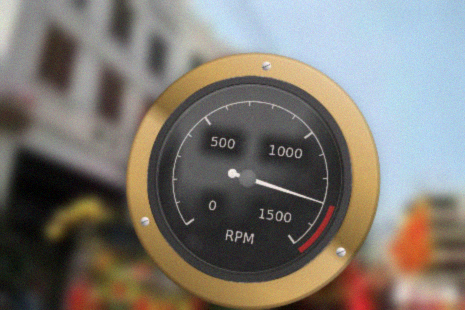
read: 1300 rpm
